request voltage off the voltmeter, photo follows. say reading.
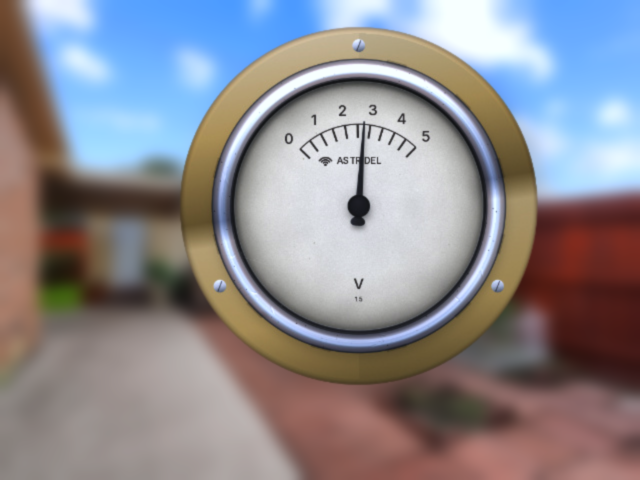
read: 2.75 V
